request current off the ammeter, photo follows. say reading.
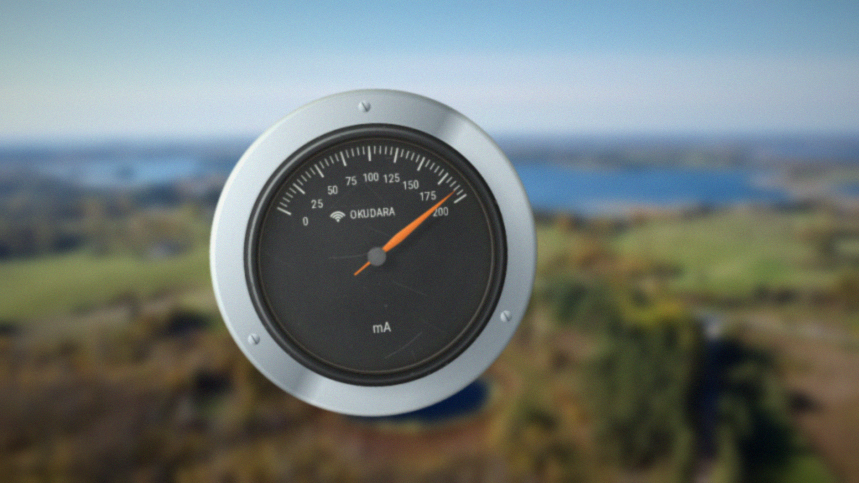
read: 190 mA
